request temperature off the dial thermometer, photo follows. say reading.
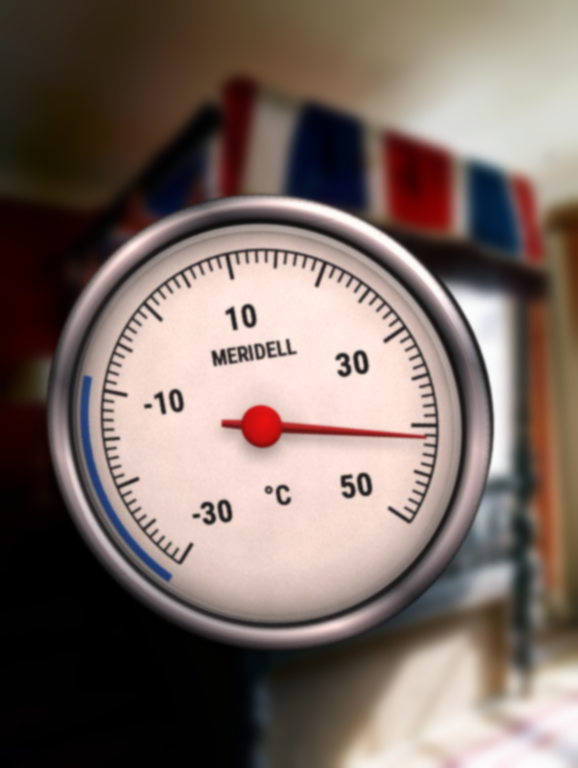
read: 41 °C
